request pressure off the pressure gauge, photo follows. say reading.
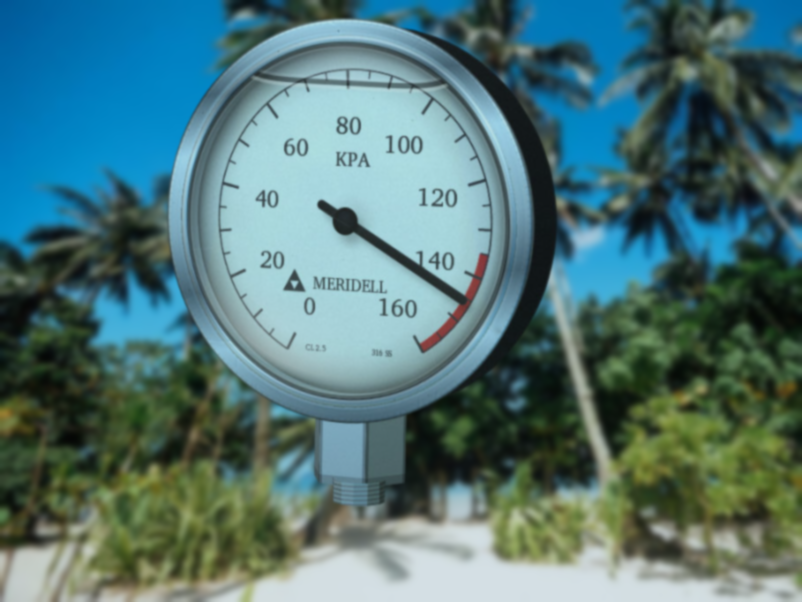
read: 145 kPa
